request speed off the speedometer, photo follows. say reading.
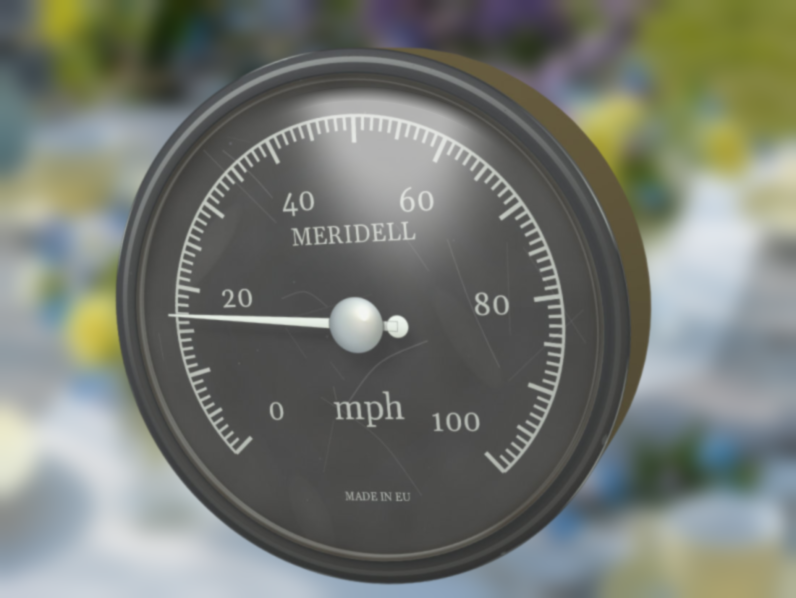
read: 17 mph
